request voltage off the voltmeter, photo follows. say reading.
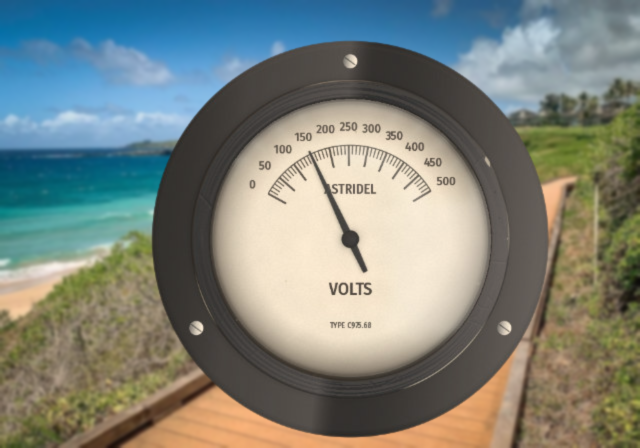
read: 150 V
